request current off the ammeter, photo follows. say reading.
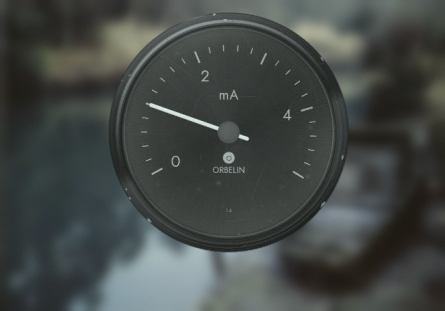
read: 1 mA
